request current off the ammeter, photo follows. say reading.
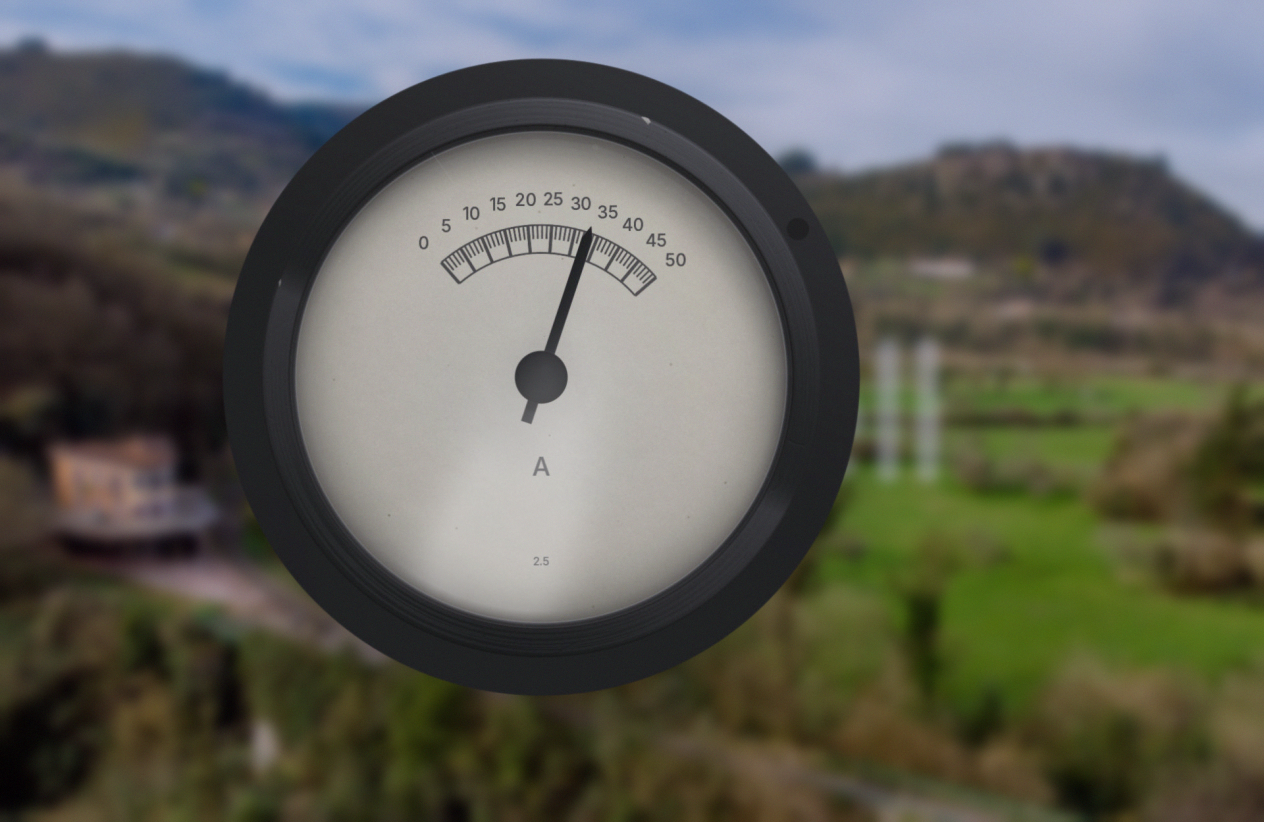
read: 33 A
